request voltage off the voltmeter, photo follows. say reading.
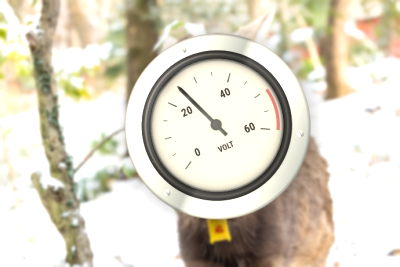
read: 25 V
